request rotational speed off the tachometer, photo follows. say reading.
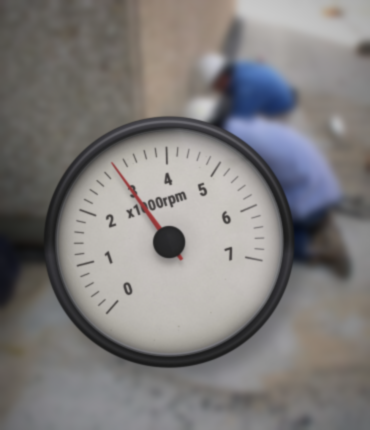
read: 3000 rpm
